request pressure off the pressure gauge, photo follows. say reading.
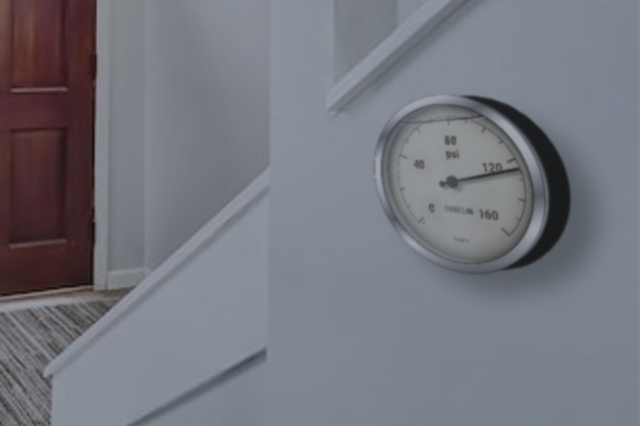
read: 125 psi
